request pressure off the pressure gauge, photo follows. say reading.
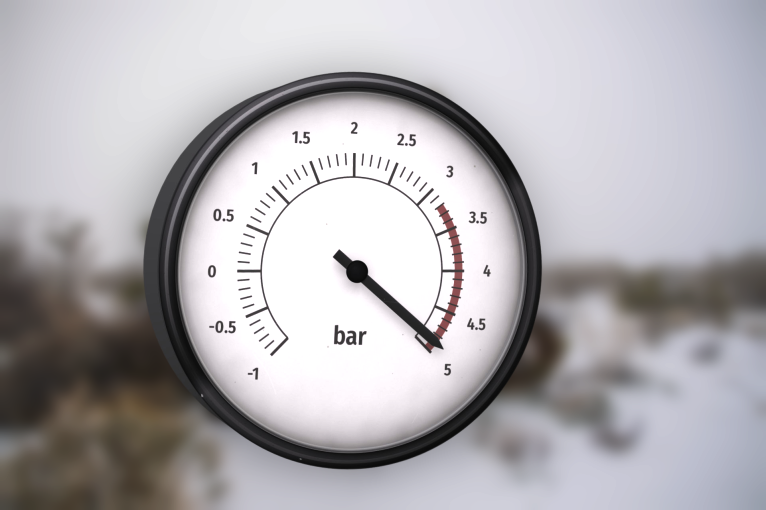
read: 4.9 bar
